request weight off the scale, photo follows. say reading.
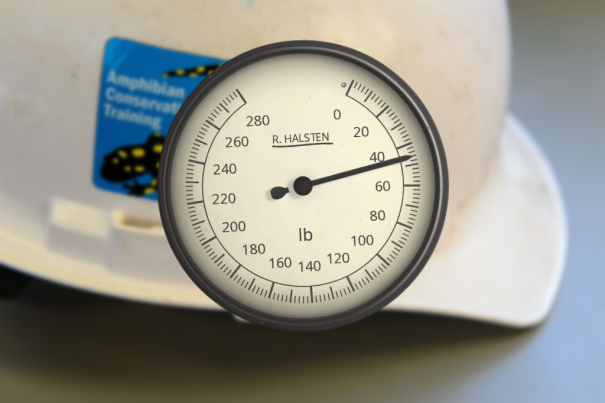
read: 46 lb
